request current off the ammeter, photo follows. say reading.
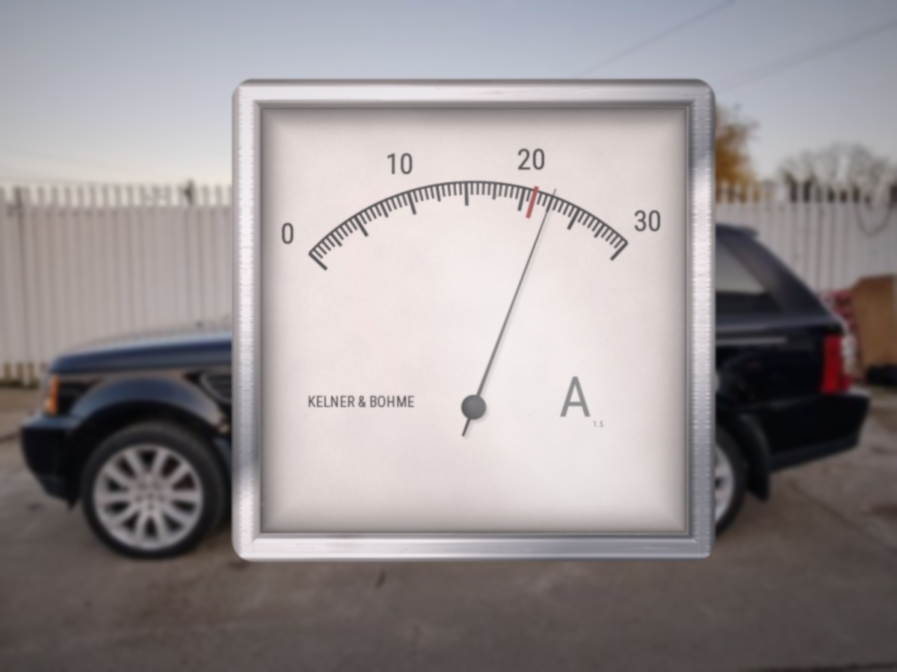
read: 22.5 A
